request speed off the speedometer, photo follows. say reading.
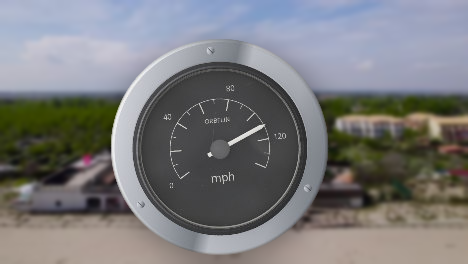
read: 110 mph
